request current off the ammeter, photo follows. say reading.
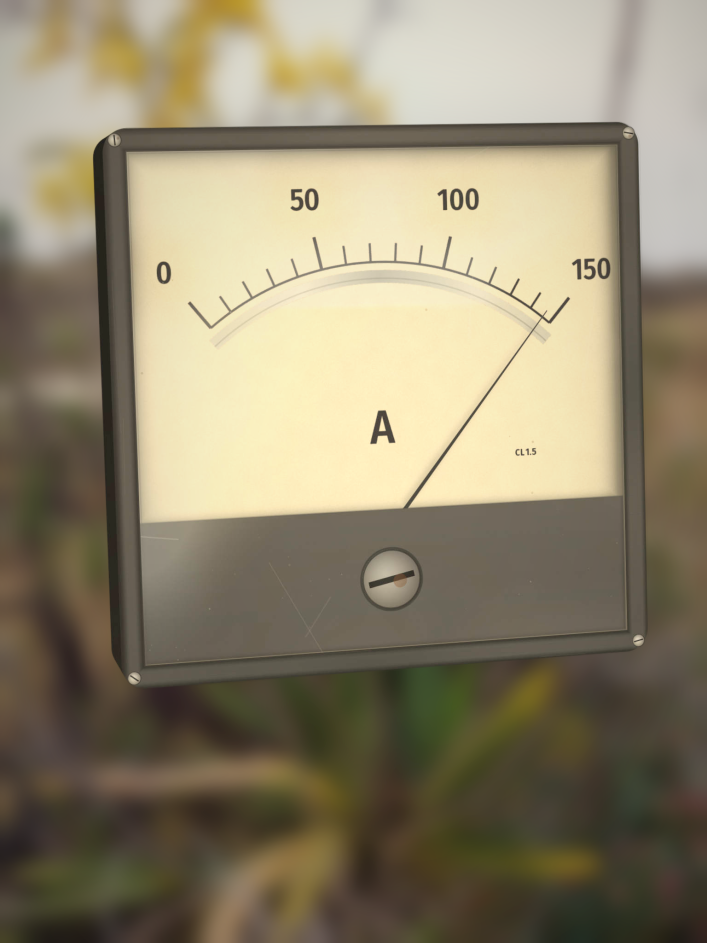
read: 145 A
